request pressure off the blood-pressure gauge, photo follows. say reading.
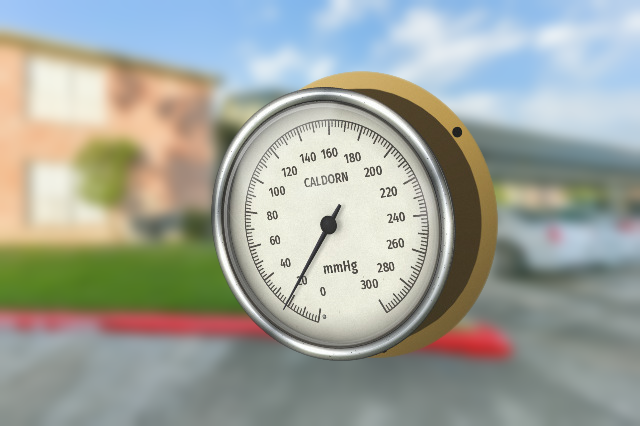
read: 20 mmHg
